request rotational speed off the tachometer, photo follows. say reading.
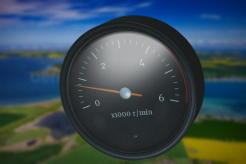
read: 800 rpm
